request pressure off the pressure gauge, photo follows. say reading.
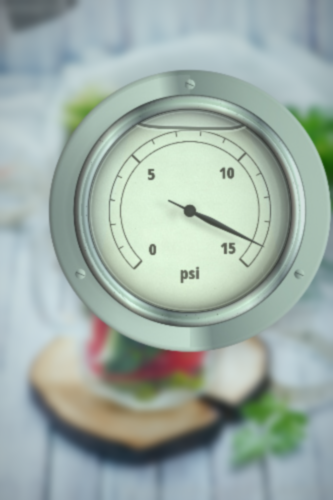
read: 14 psi
